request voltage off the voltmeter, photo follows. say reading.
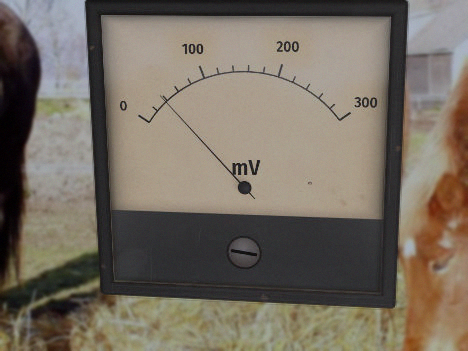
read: 40 mV
